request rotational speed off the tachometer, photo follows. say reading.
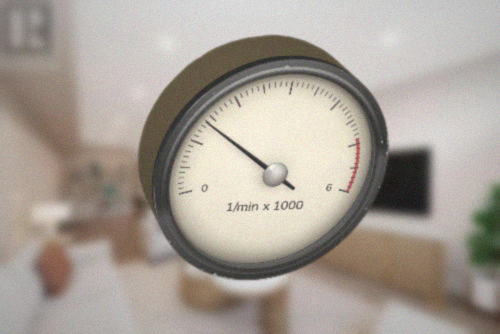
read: 1400 rpm
